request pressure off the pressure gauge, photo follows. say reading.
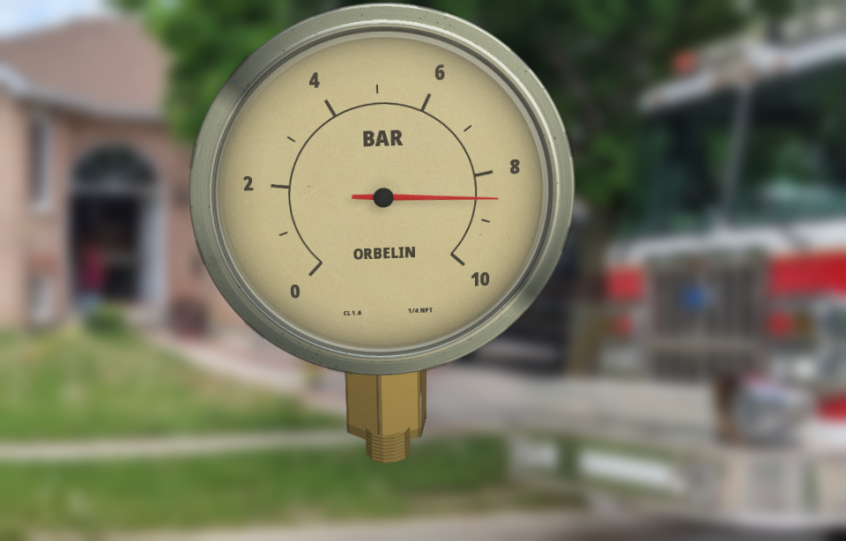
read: 8.5 bar
